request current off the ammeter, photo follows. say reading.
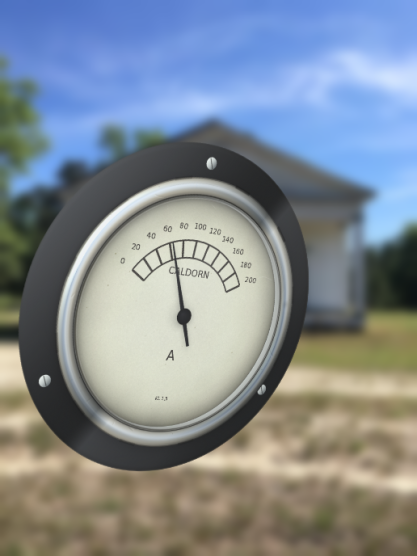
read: 60 A
